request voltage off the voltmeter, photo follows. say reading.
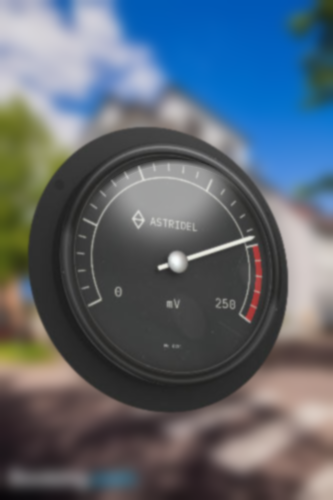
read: 195 mV
